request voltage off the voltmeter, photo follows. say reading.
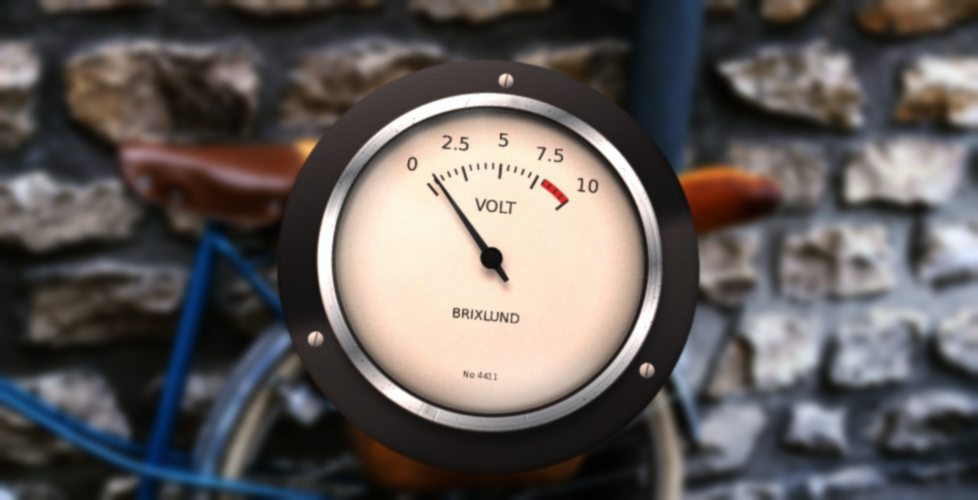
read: 0.5 V
